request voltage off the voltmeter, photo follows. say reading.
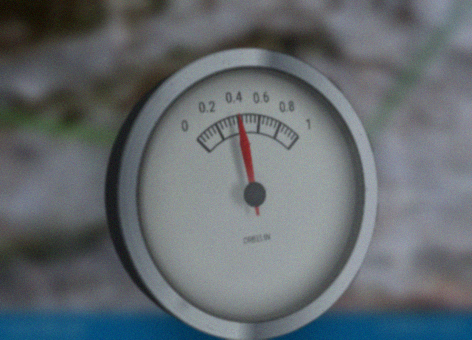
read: 0.4 V
